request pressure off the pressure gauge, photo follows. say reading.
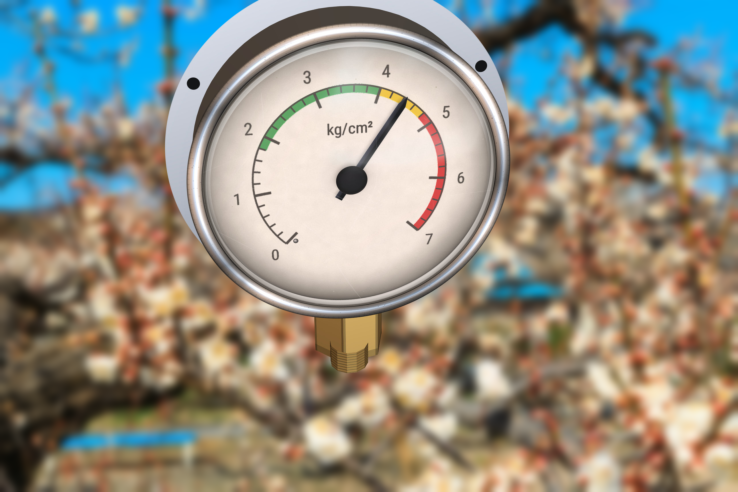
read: 4.4 kg/cm²
